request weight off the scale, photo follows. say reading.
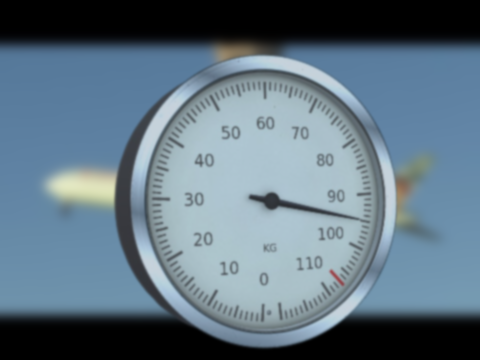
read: 95 kg
